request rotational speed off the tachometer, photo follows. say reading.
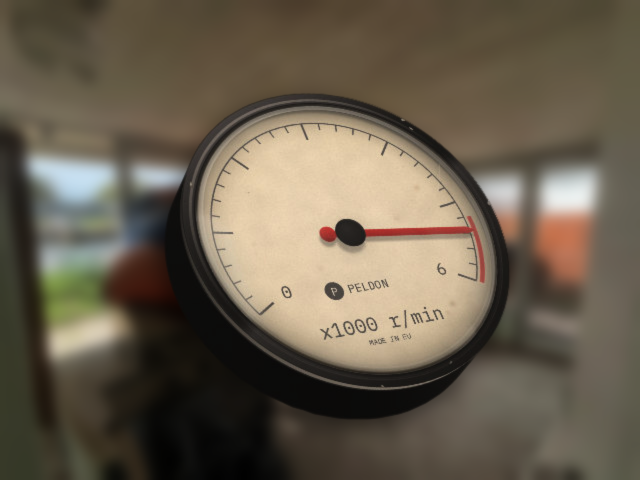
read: 5400 rpm
